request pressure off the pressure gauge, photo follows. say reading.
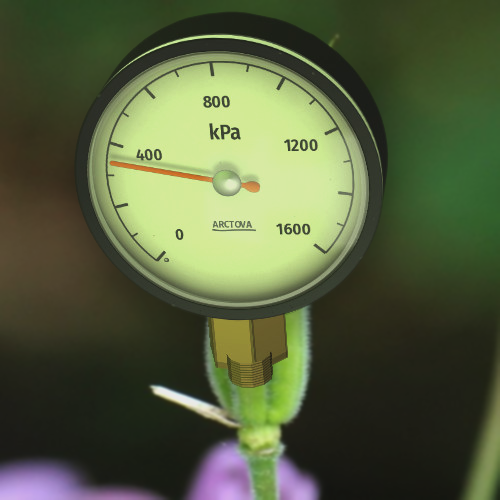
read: 350 kPa
